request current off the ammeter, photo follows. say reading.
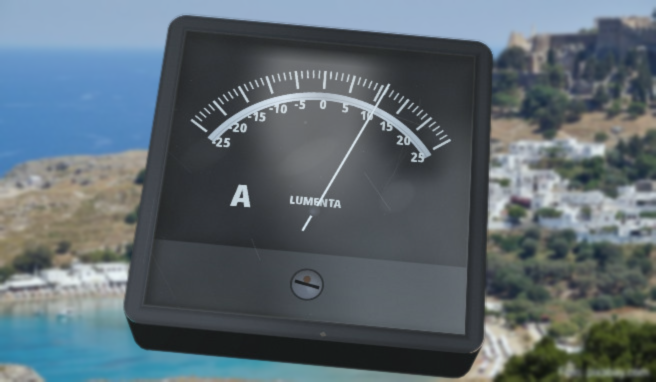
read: 11 A
